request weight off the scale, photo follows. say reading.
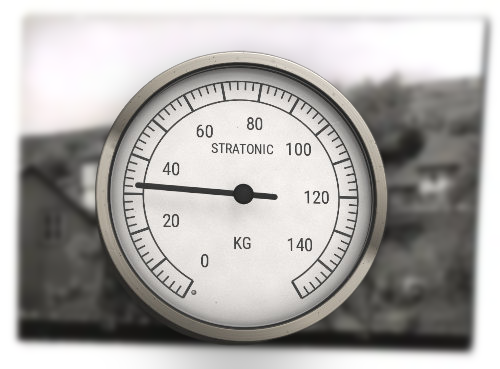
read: 32 kg
